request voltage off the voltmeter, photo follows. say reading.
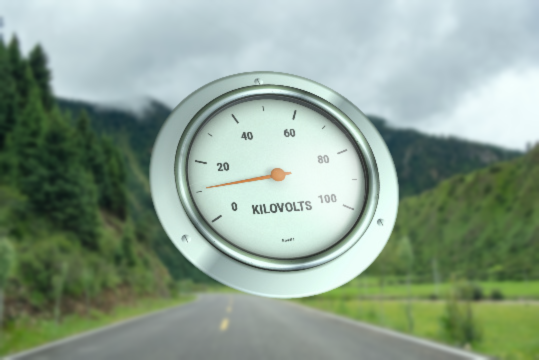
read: 10 kV
